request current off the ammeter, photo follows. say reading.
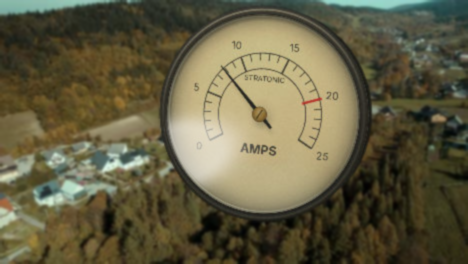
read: 8 A
